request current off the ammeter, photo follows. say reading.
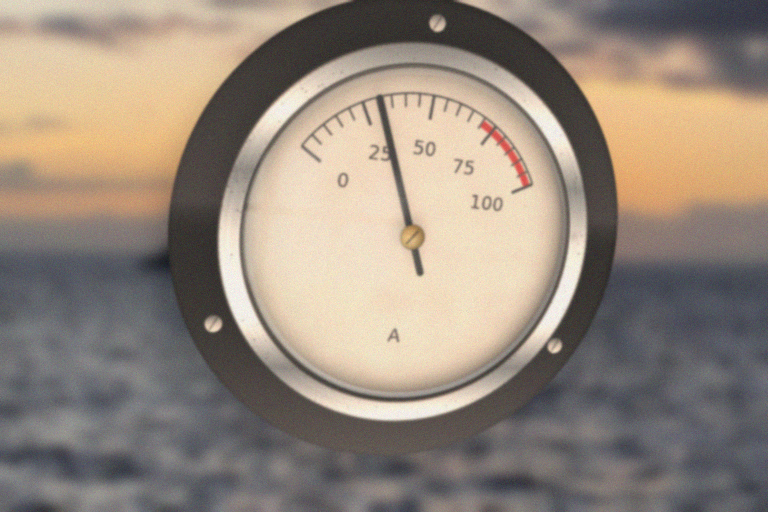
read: 30 A
